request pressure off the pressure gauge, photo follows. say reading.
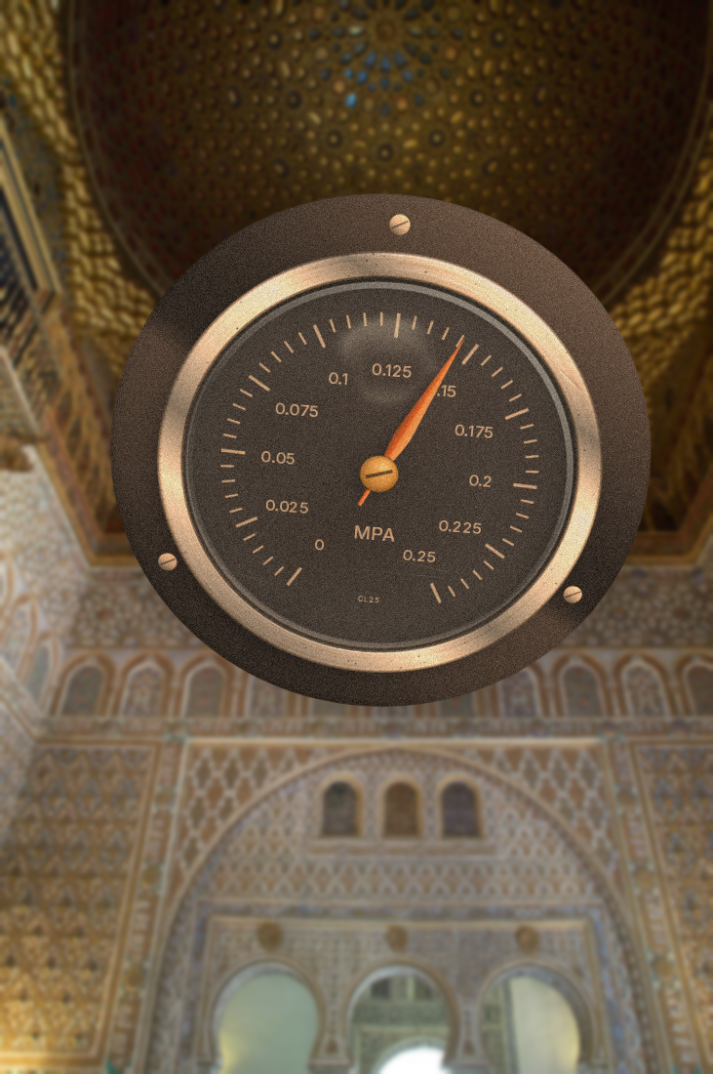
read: 0.145 MPa
